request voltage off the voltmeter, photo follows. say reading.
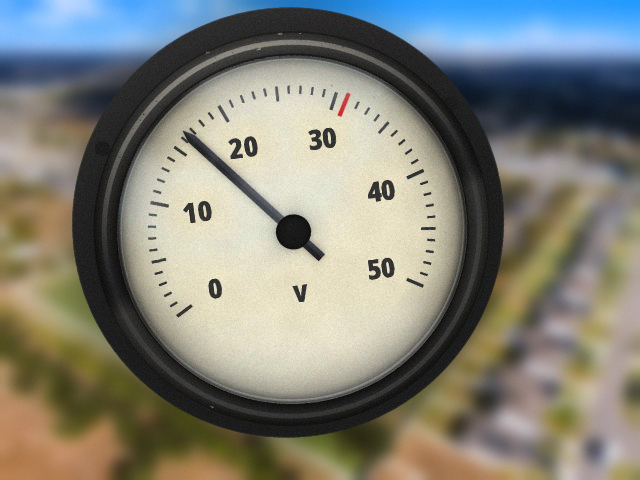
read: 16.5 V
